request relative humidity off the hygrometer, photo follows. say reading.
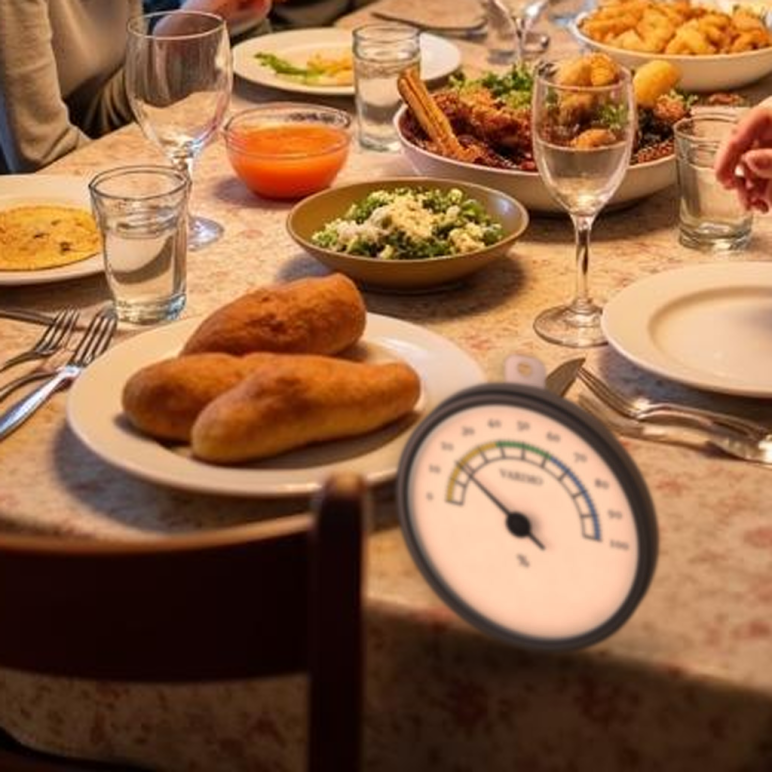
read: 20 %
